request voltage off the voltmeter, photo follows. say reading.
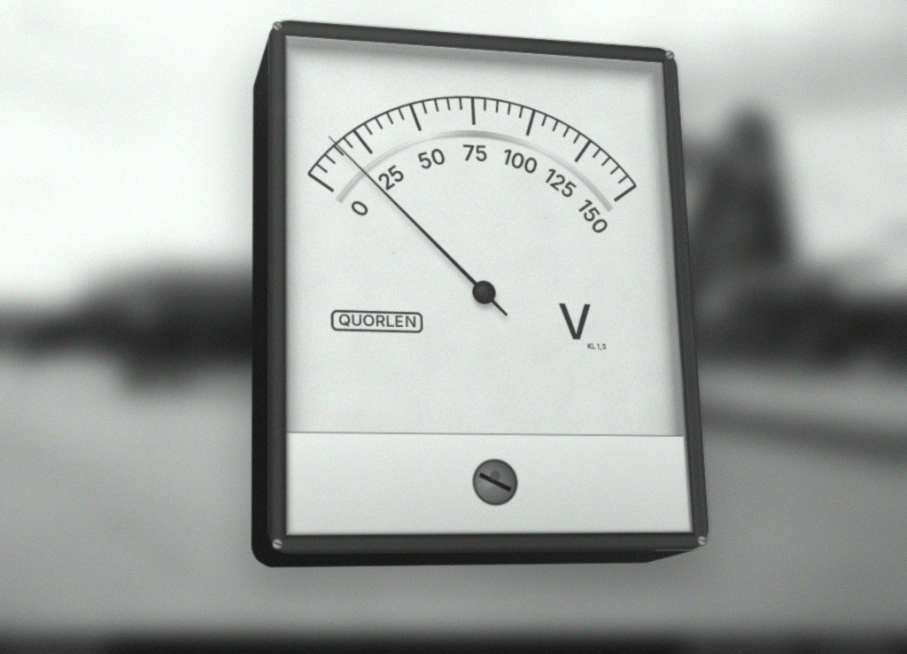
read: 15 V
